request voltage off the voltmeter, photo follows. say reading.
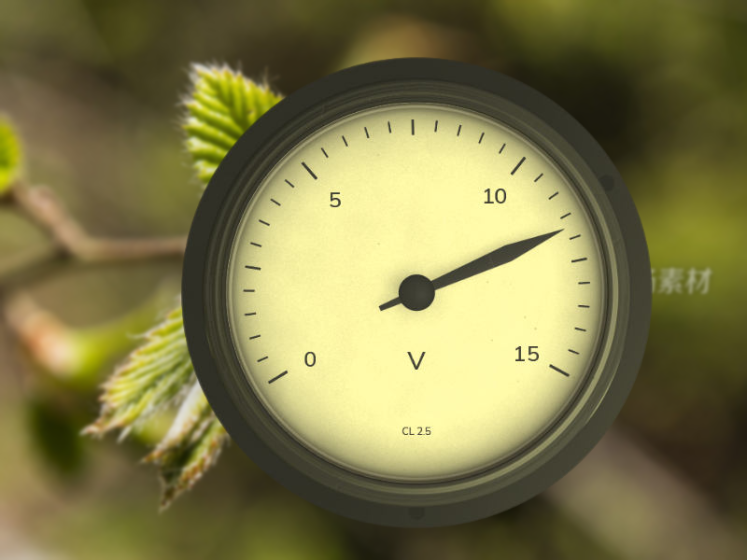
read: 11.75 V
